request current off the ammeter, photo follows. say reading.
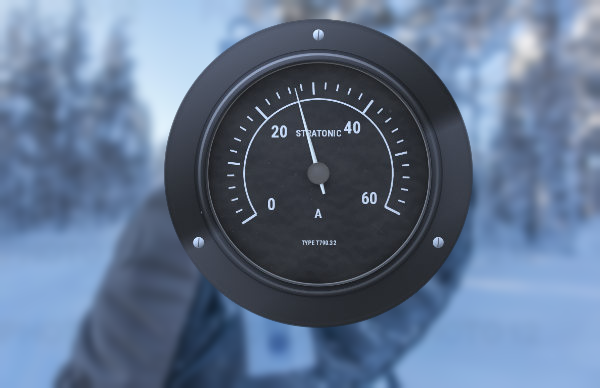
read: 27 A
